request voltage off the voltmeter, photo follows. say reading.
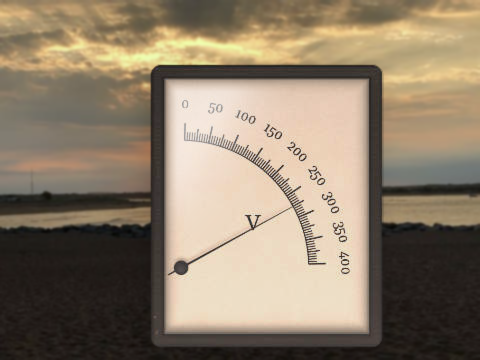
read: 275 V
